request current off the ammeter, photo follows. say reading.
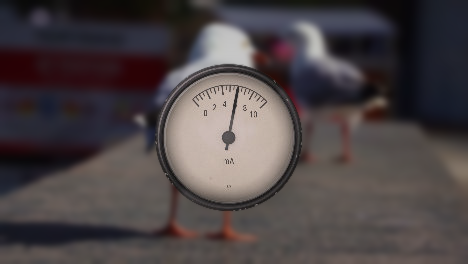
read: 6 mA
